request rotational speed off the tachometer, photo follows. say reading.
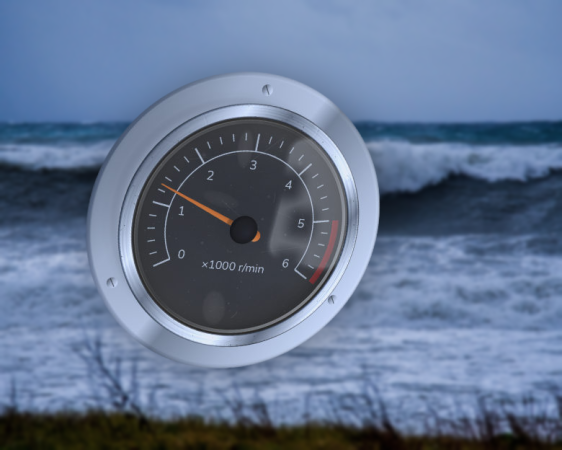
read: 1300 rpm
